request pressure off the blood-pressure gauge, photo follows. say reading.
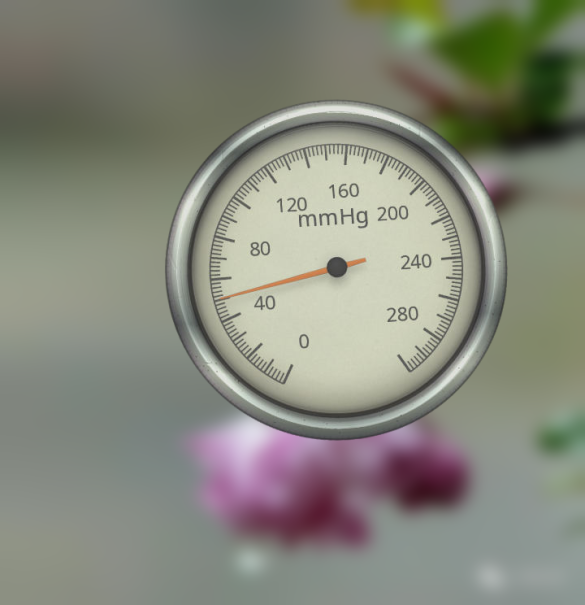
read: 50 mmHg
